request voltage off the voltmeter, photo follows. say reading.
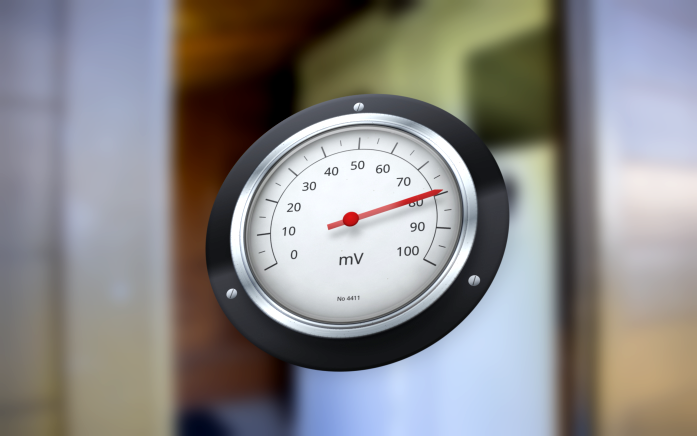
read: 80 mV
